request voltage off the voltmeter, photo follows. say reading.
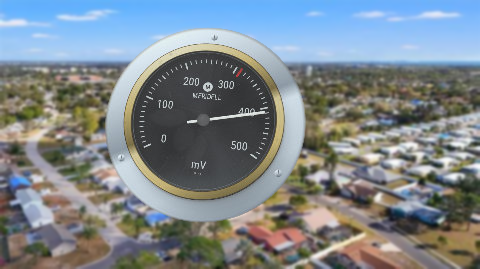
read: 410 mV
